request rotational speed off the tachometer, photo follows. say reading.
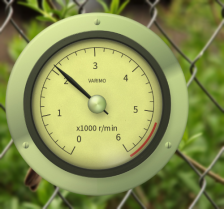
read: 2100 rpm
